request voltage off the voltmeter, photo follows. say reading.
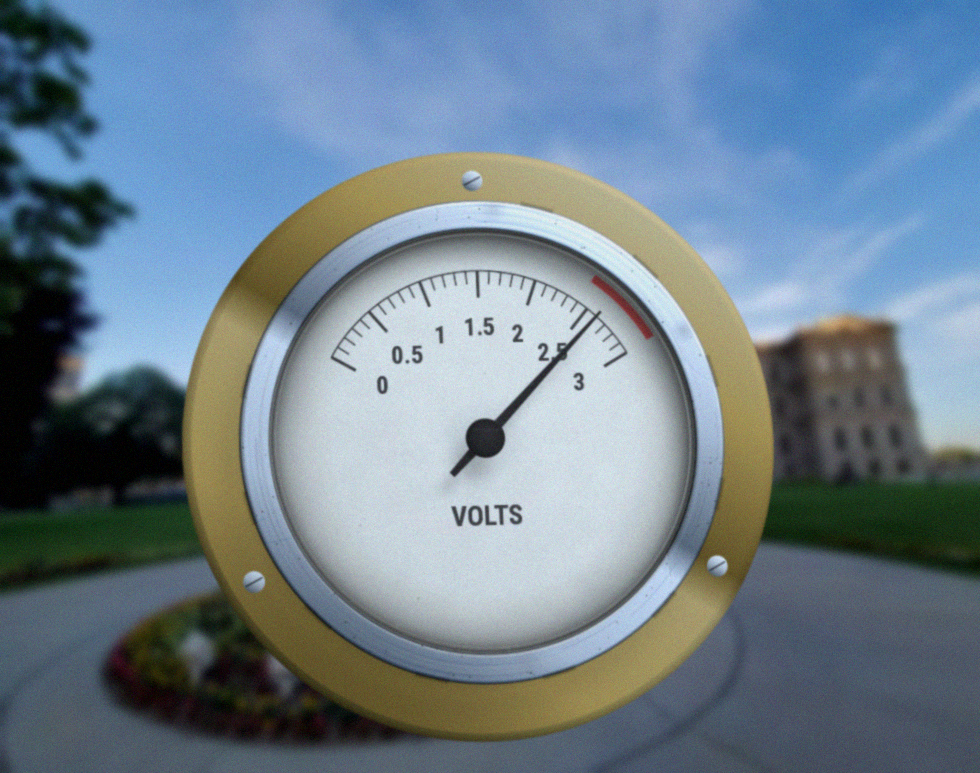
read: 2.6 V
